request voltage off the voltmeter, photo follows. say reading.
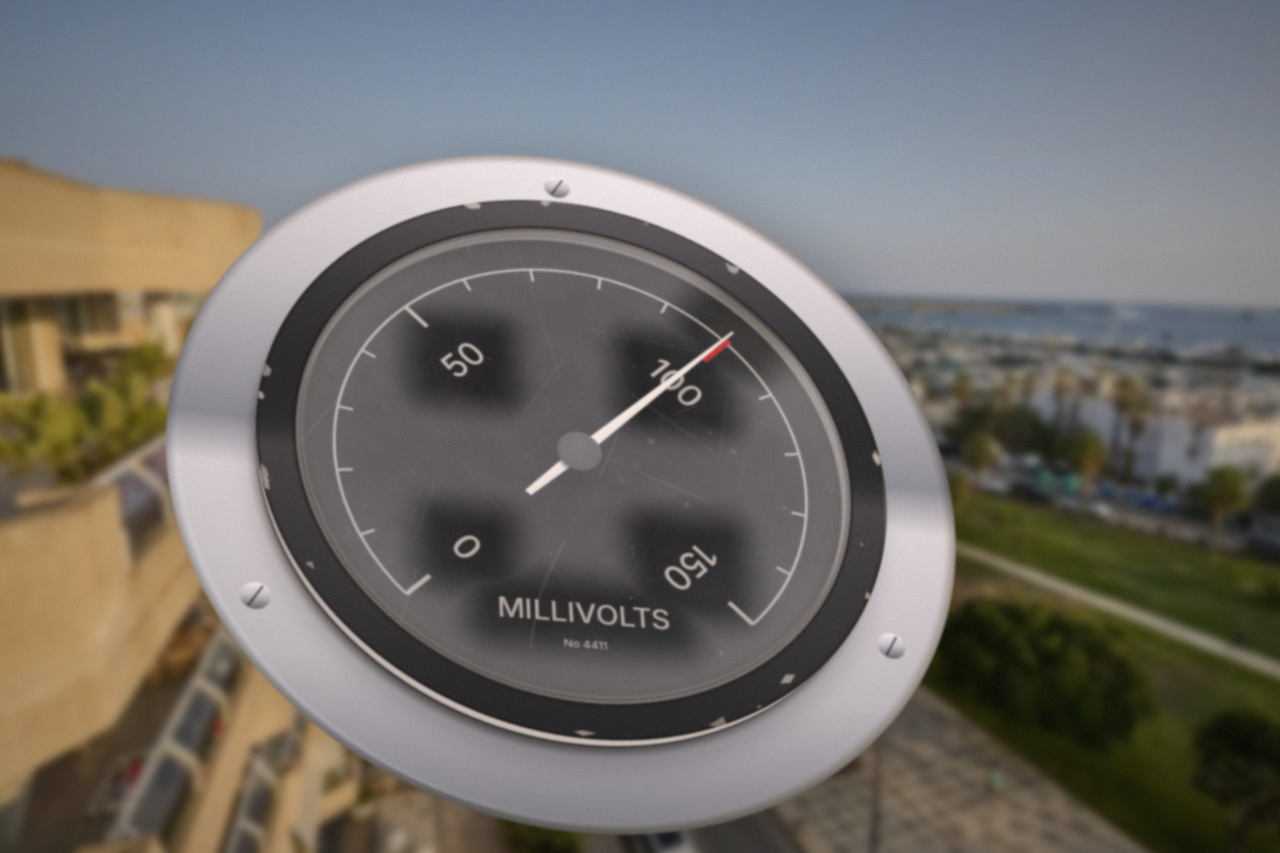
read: 100 mV
